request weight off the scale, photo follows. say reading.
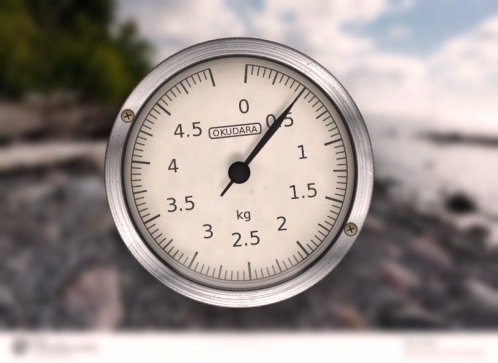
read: 0.5 kg
